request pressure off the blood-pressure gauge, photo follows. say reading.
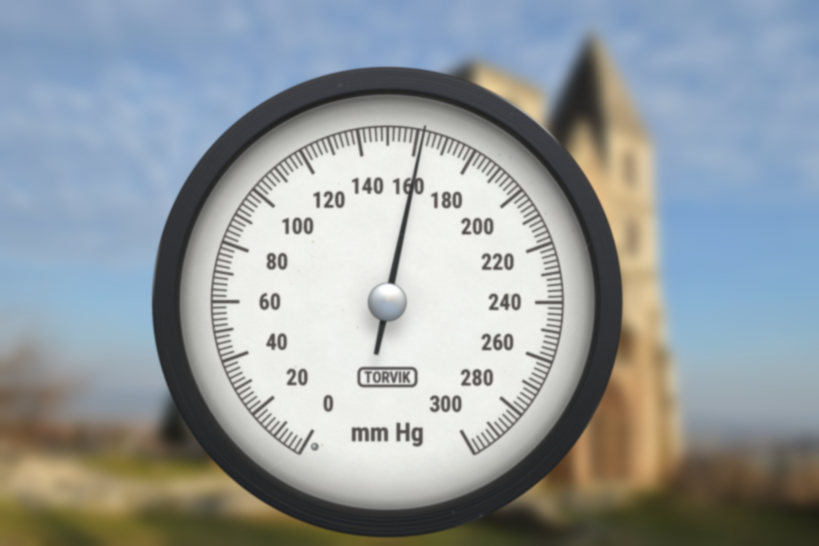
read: 162 mmHg
